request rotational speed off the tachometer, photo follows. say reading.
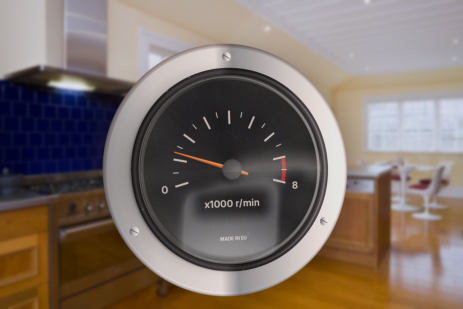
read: 1250 rpm
